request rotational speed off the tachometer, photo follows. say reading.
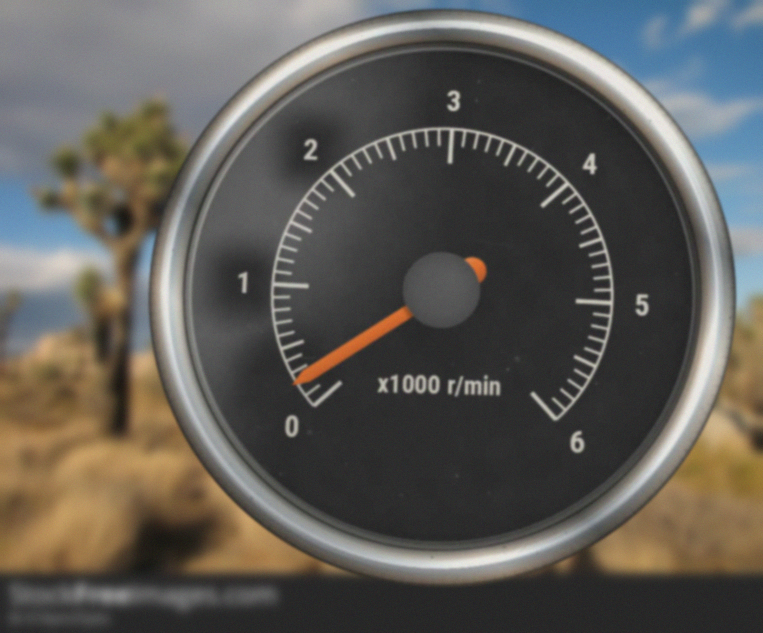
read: 200 rpm
